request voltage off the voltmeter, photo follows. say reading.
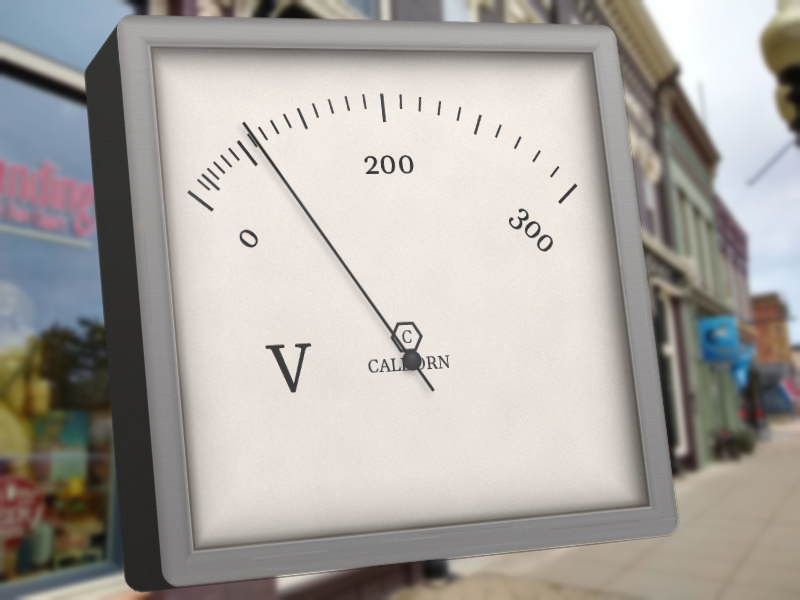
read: 110 V
